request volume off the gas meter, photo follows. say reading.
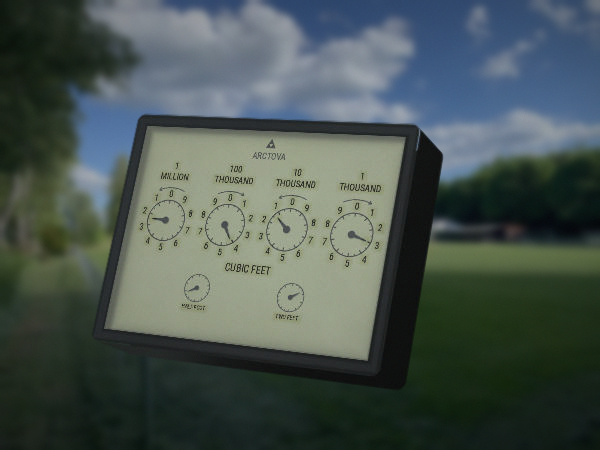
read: 241300 ft³
